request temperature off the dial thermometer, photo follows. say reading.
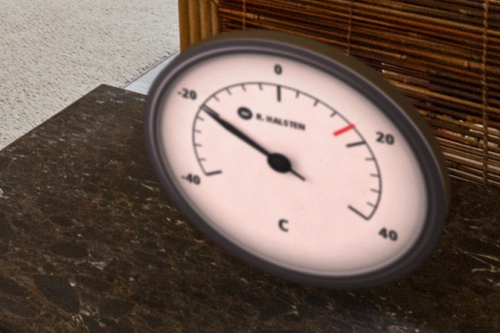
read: -20 °C
